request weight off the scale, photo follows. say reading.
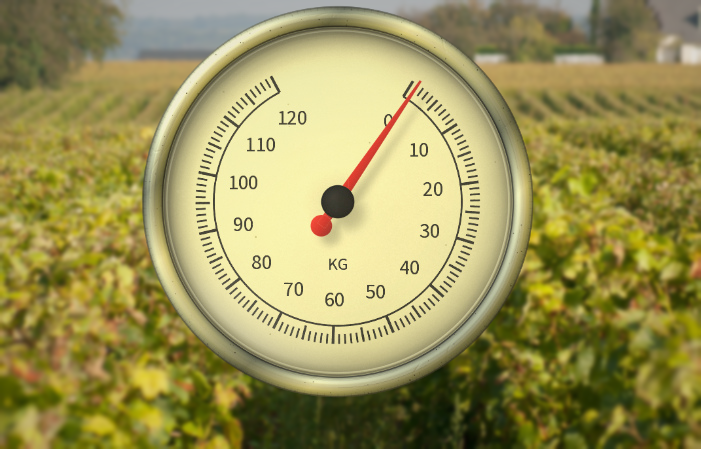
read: 1 kg
